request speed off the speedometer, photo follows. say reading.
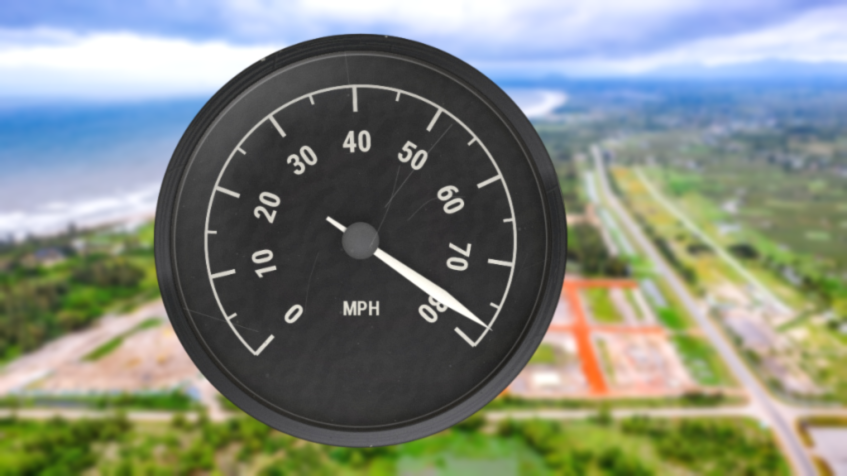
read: 77.5 mph
